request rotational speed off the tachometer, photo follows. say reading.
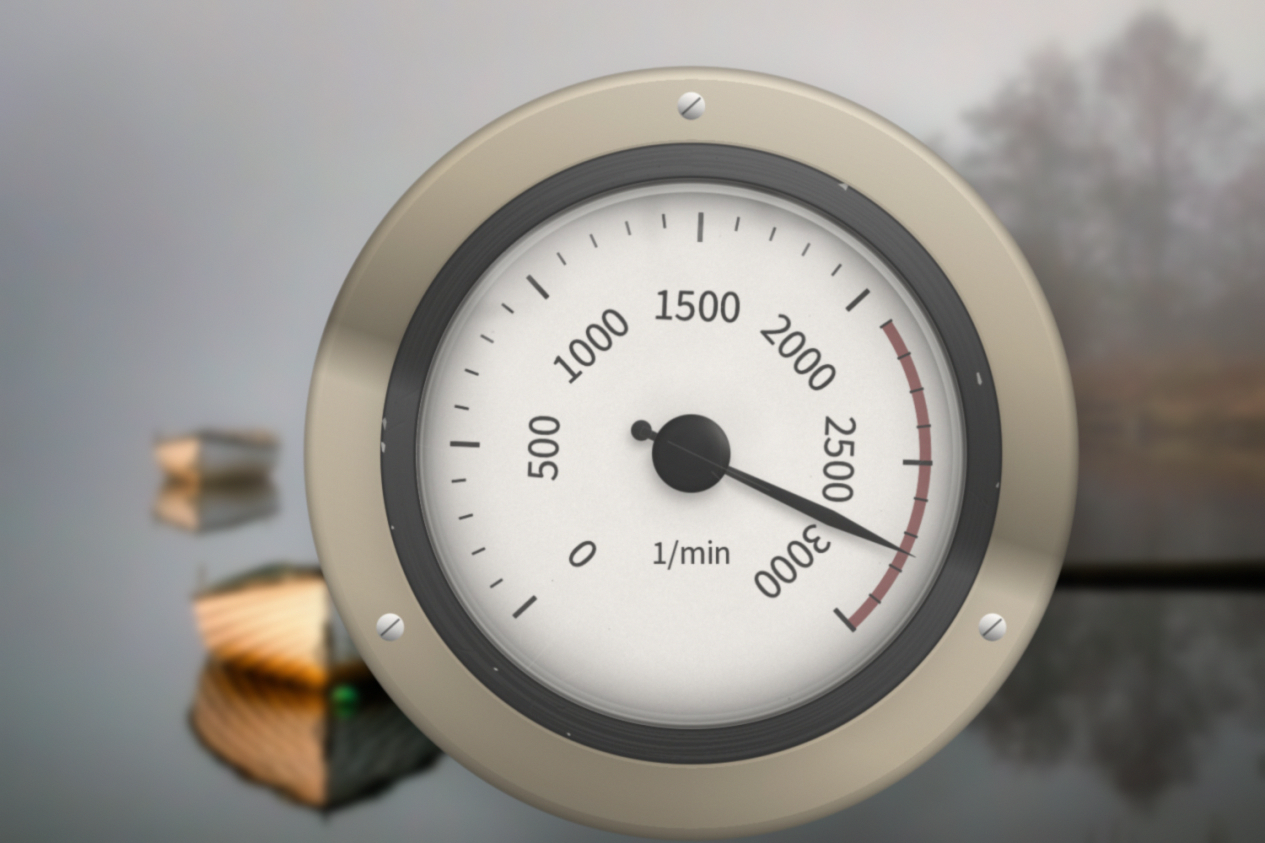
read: 2750 rpm
